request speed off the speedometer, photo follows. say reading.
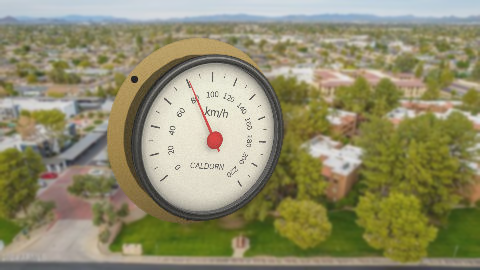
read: 80 km/h
